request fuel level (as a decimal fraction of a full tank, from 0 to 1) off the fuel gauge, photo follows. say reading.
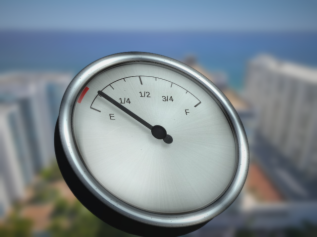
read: 0.125
